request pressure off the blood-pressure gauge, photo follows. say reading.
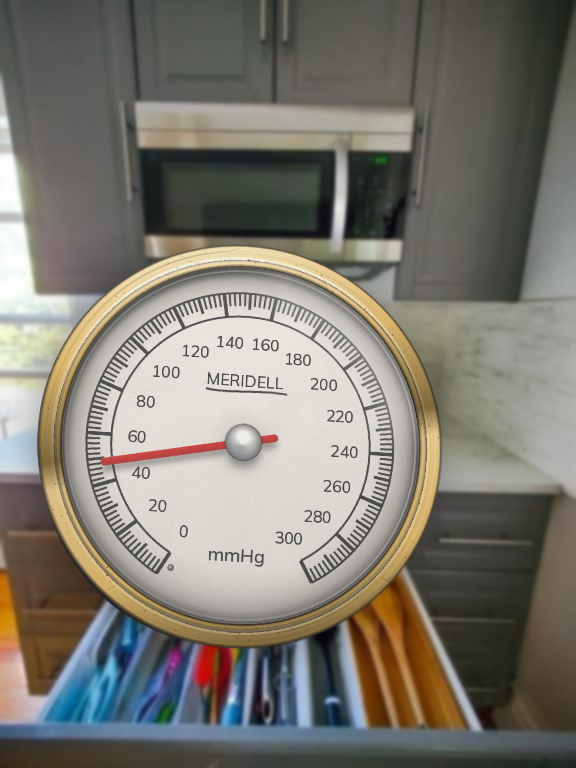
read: 48 mmHg
